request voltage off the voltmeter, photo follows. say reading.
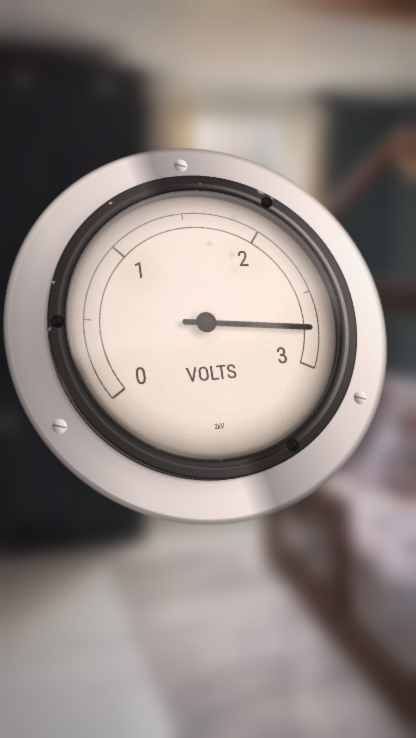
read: 2.75 V
